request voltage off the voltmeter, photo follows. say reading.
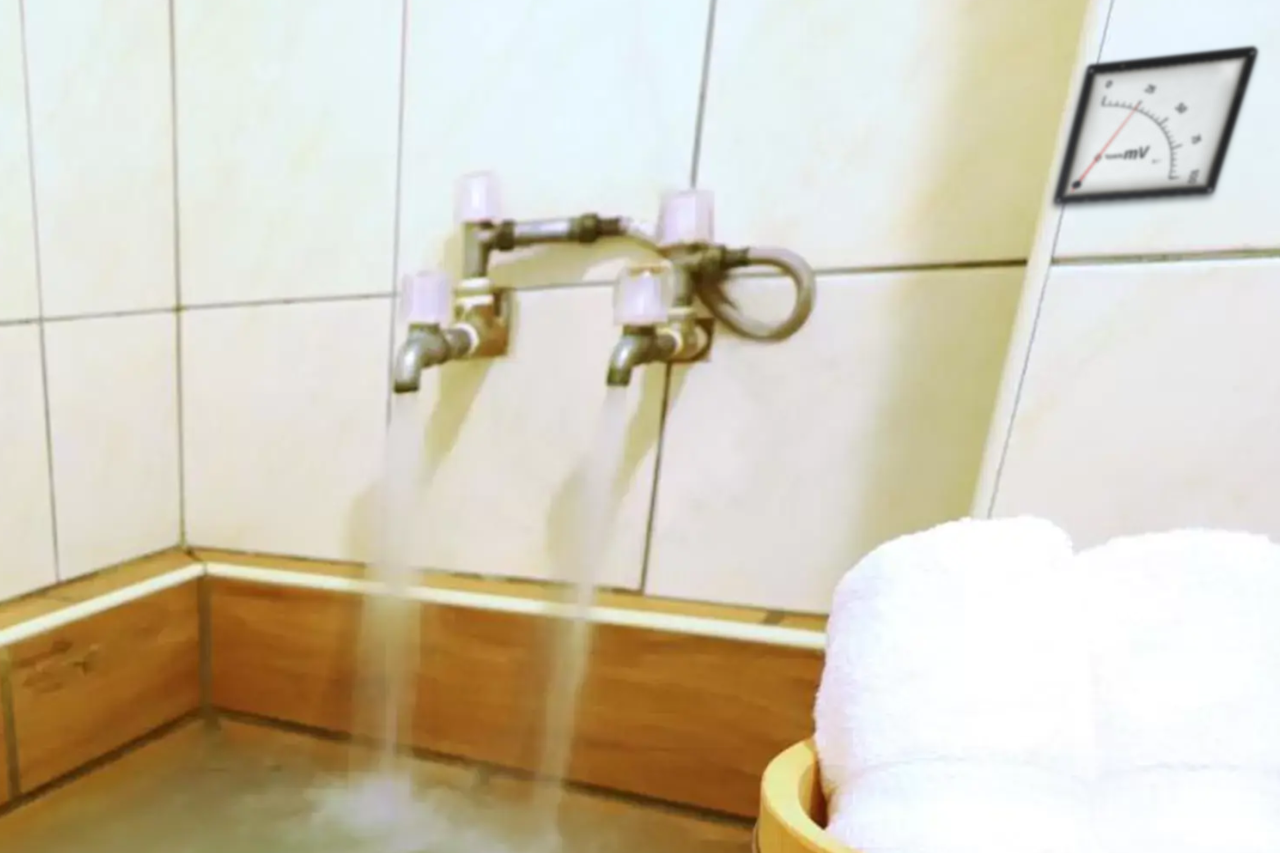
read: 25 mV
